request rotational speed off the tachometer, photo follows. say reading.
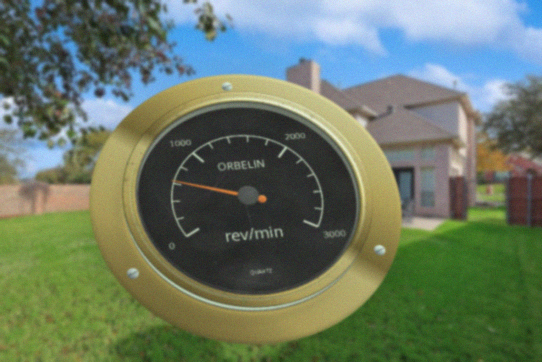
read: 600 rpm
